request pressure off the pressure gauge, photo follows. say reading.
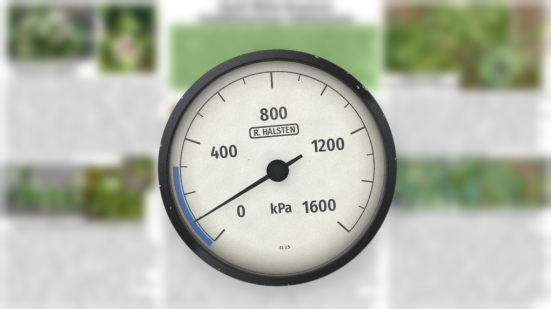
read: 100 kPa
